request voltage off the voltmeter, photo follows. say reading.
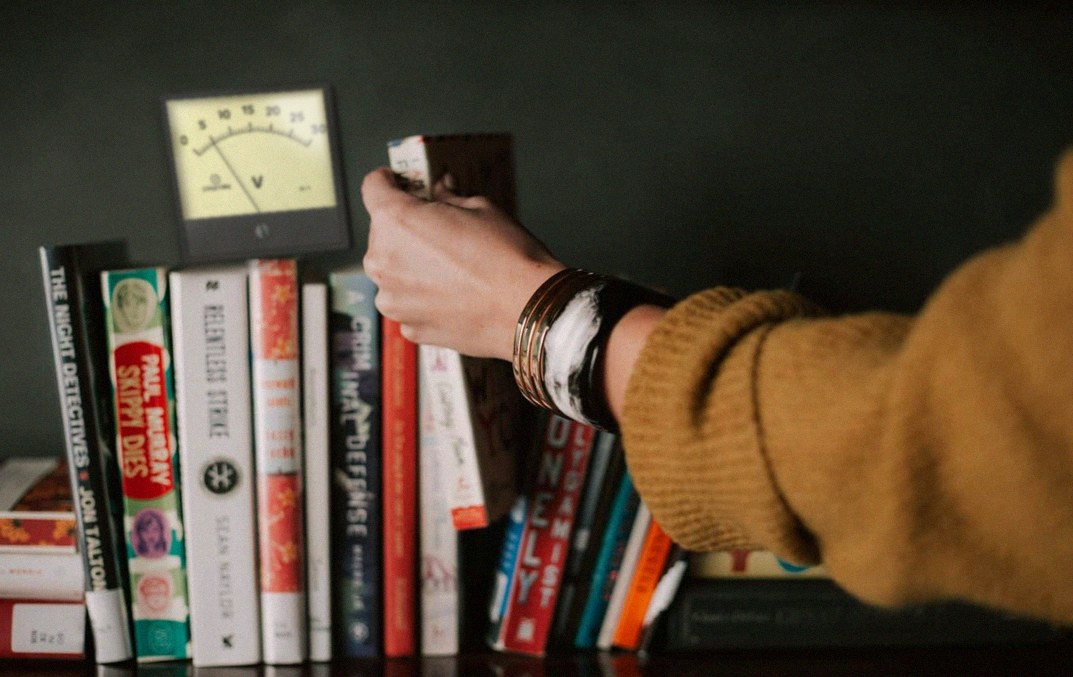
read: 5 V
